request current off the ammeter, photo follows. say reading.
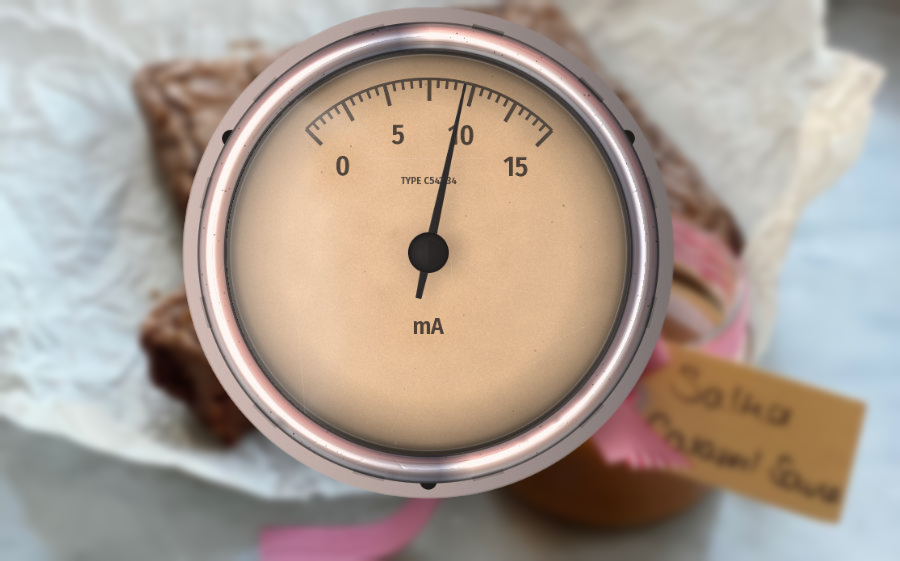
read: 9.5 mA
